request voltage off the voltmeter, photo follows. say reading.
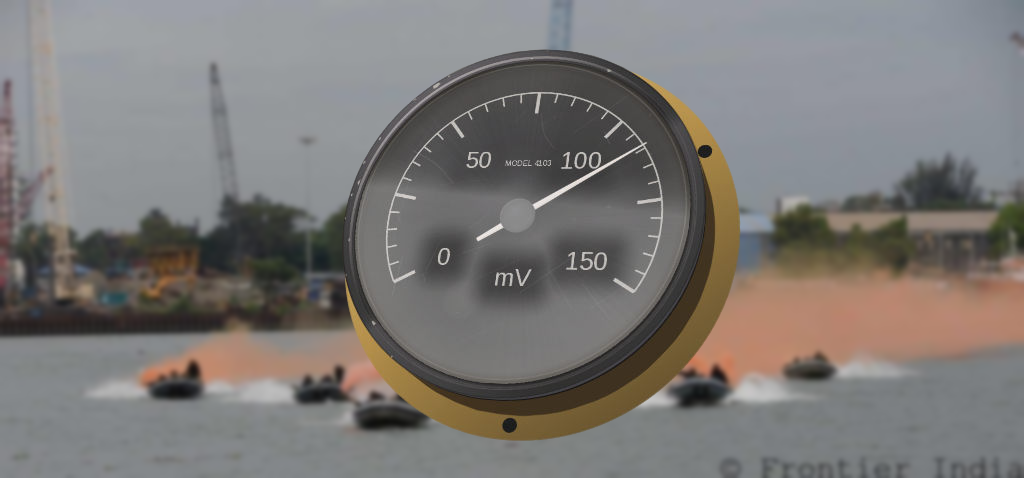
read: 110 mV
